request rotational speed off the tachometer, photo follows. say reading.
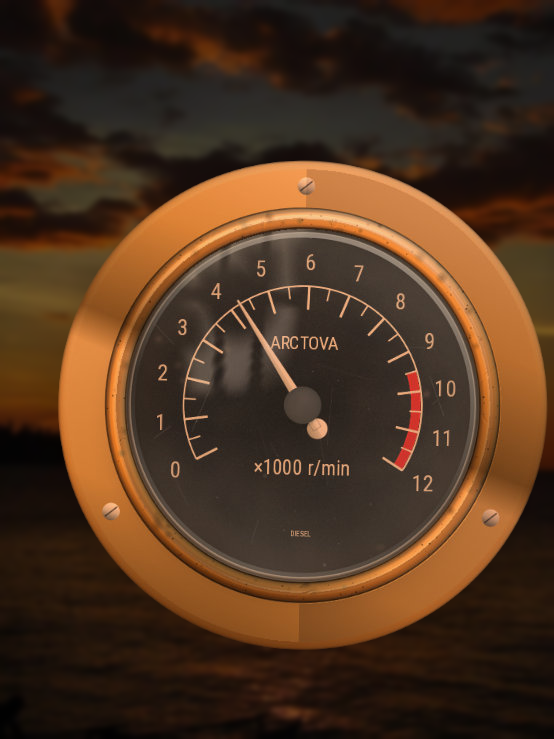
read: 4250 rpm
